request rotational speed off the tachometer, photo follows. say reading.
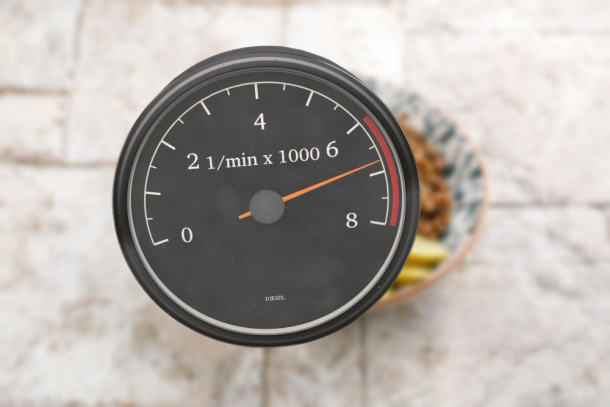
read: 6750 rpm
